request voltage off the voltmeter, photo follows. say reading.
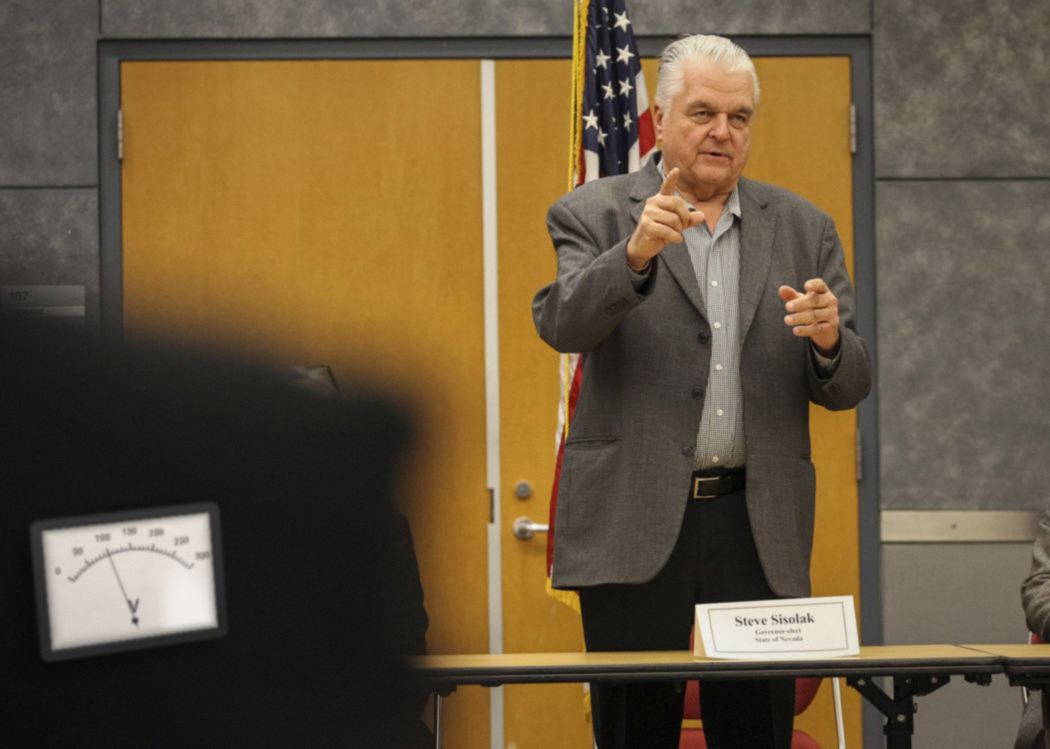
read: 100 V
